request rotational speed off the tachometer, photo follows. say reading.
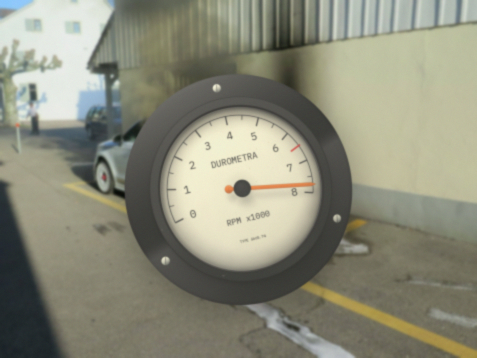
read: 7750 rpm
